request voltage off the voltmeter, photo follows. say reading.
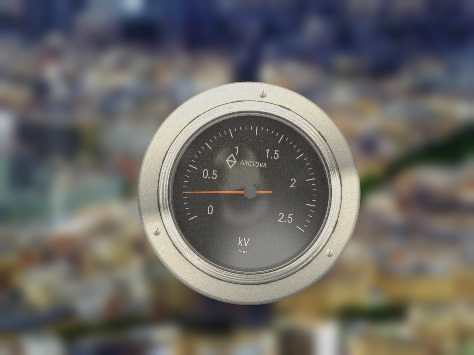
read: 0.25 kV
